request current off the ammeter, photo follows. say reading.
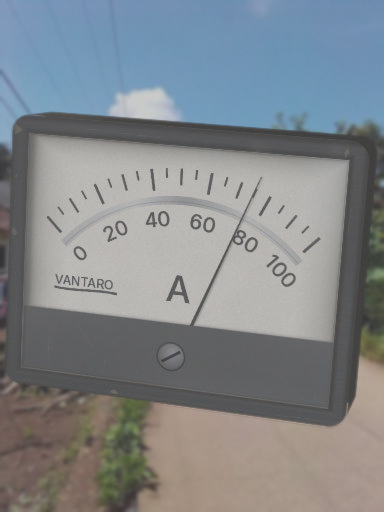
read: 75 A
